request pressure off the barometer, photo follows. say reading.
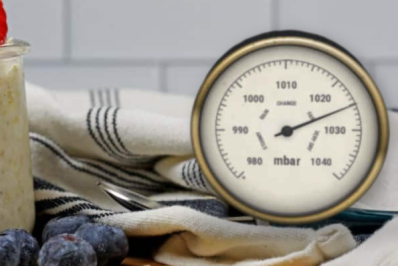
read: 1025 mbar
